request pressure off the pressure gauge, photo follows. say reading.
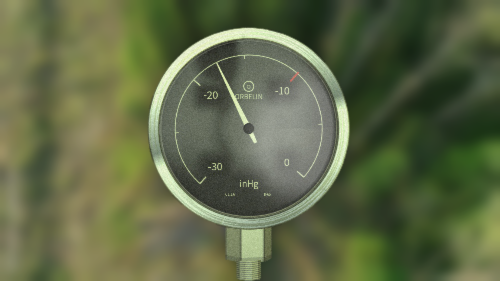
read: -17.5 inHg
